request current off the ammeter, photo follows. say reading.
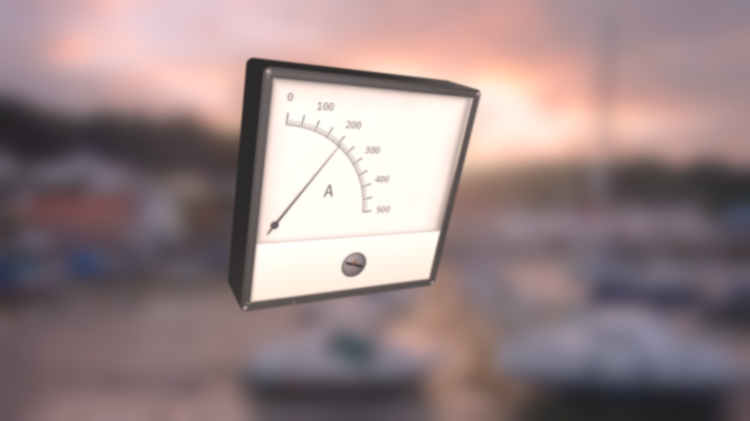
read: 200 A
